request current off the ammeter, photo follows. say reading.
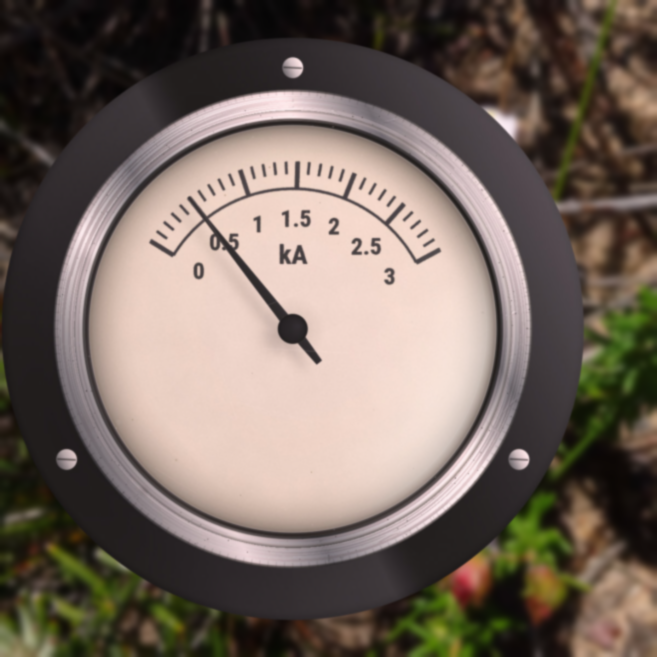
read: 0.5 kA
